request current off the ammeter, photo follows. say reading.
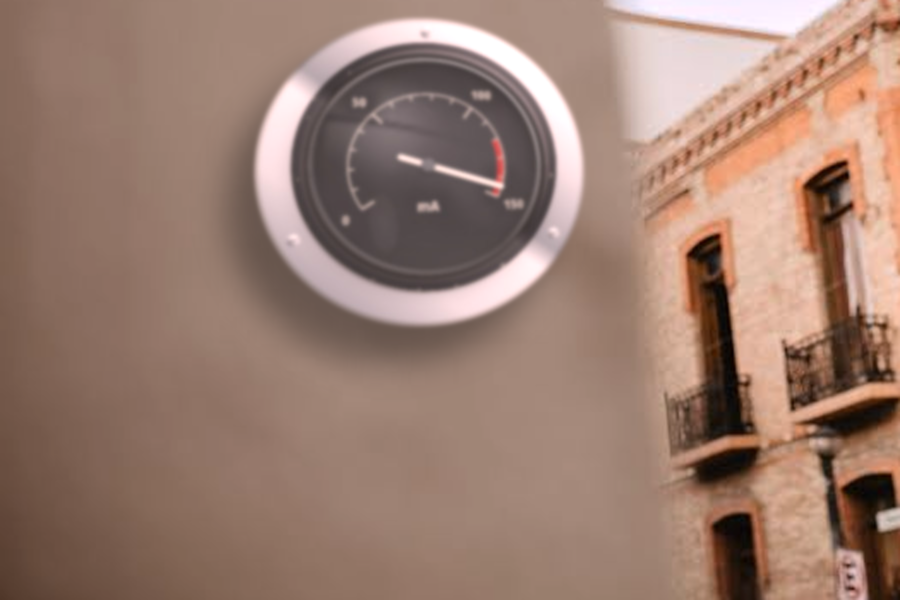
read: 145 mA
